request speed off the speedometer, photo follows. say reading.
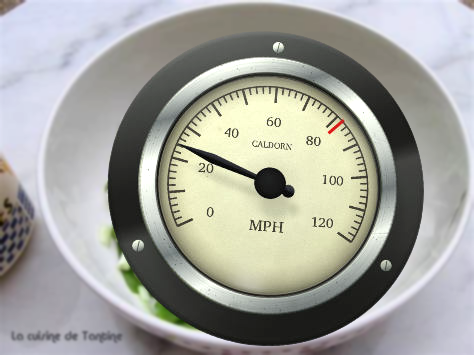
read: 24 mph
